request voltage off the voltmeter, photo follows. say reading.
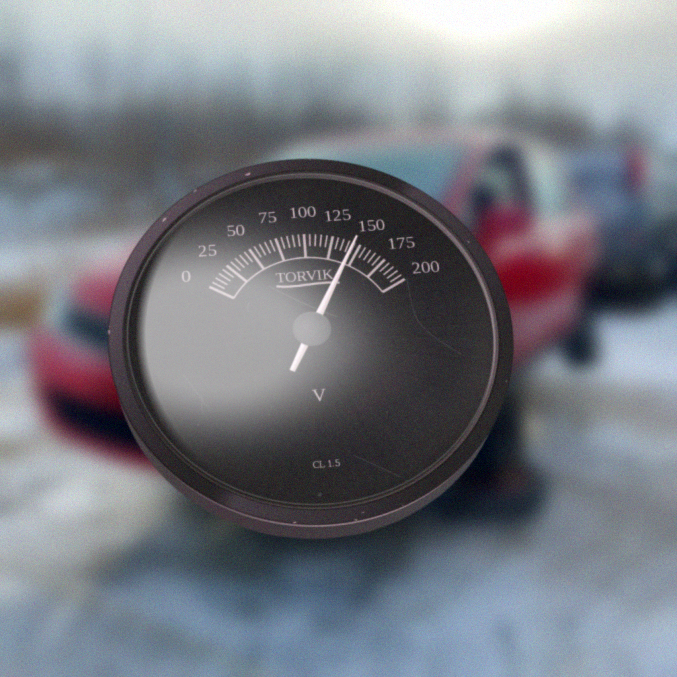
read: 145 V
